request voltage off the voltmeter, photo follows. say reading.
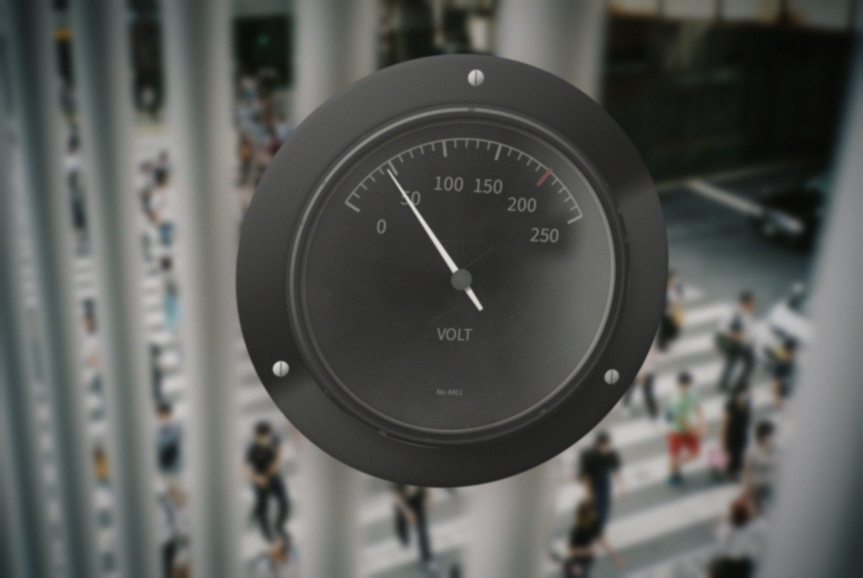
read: 45 V
